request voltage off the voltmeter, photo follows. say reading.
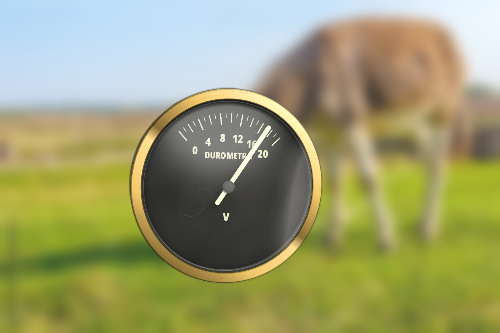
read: 17 V
